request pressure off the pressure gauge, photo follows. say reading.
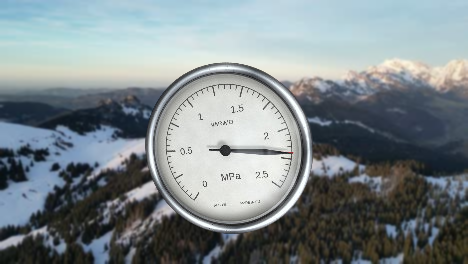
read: 2.2 MPa
